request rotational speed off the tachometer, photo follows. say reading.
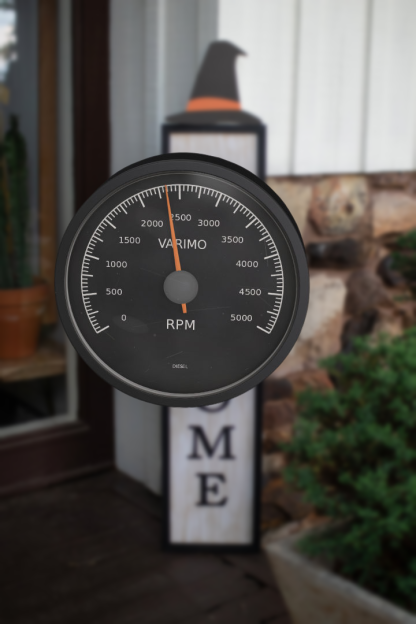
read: 2350 rpm
